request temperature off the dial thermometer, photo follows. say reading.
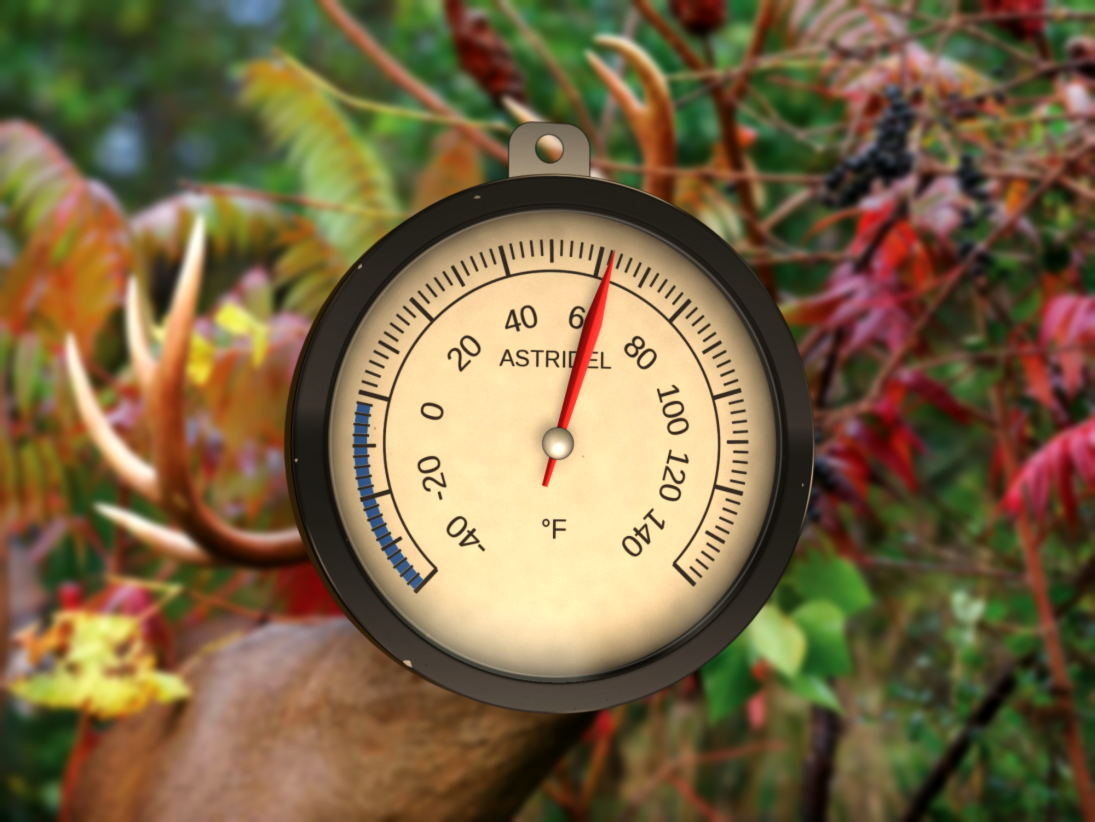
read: 62 °F
